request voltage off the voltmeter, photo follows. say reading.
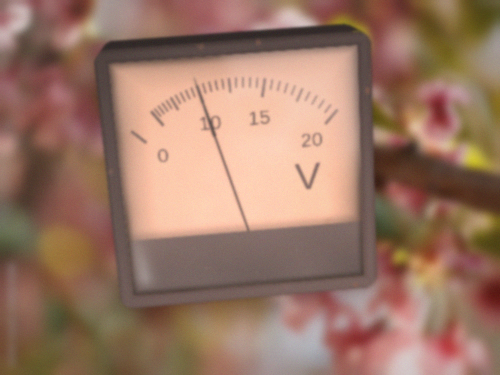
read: 10 V
